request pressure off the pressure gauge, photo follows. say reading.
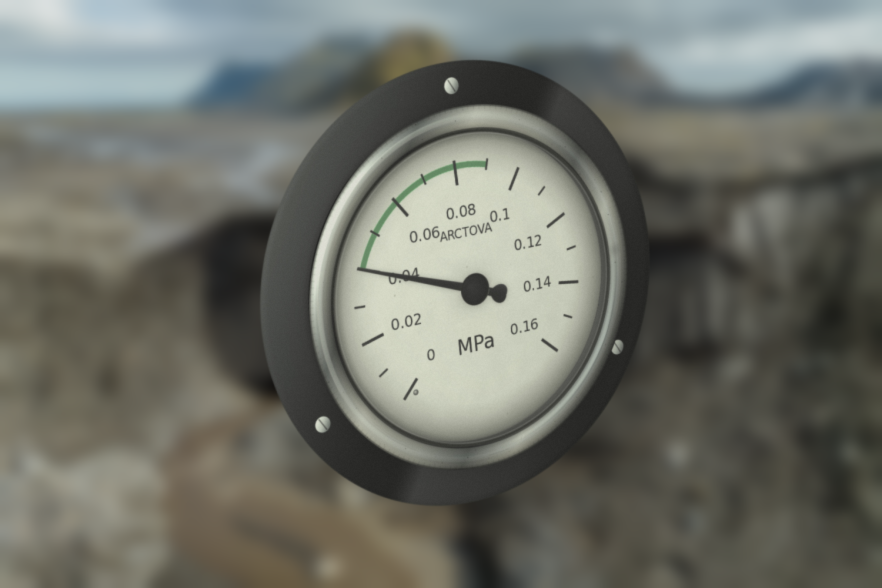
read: 0.04 MPa
